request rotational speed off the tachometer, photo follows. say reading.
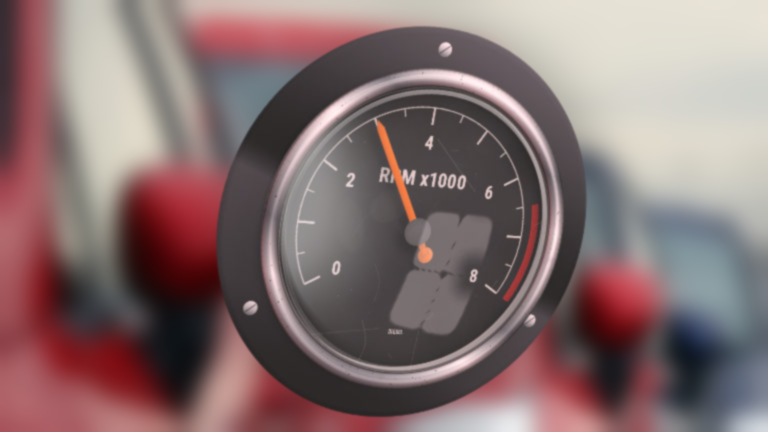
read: 3000 rpm
